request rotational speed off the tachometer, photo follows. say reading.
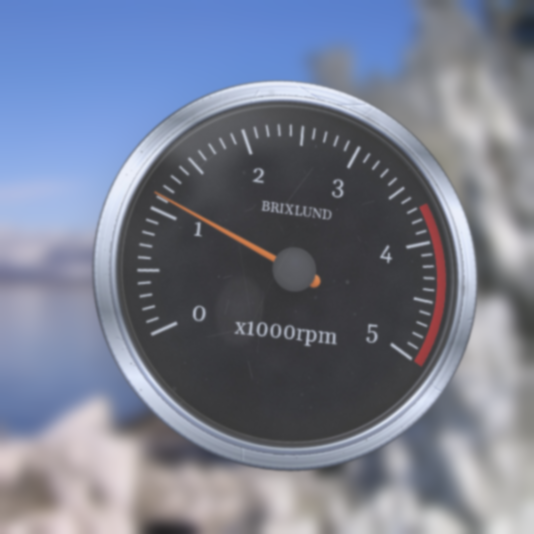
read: 1100 rpm
